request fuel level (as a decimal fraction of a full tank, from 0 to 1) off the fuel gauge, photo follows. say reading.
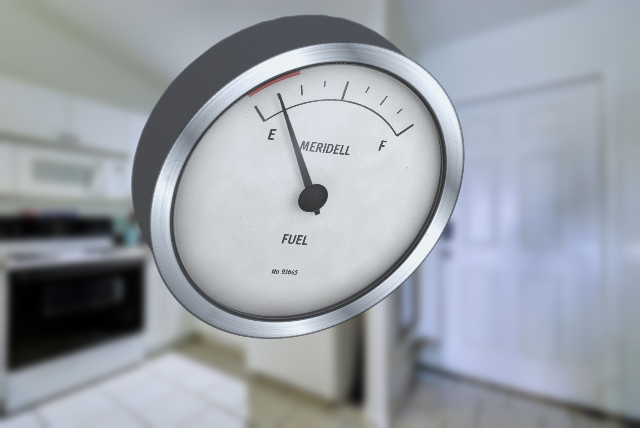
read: 0.125
